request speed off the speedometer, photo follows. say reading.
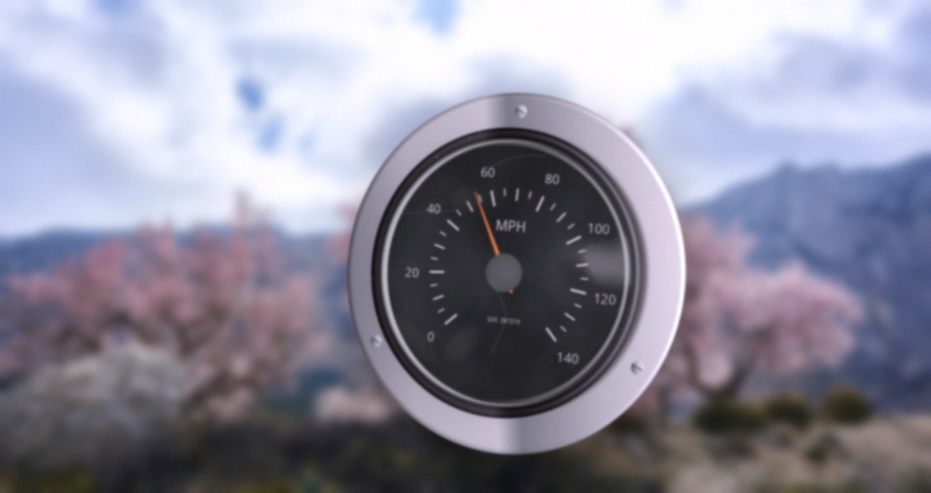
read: 55 mph
